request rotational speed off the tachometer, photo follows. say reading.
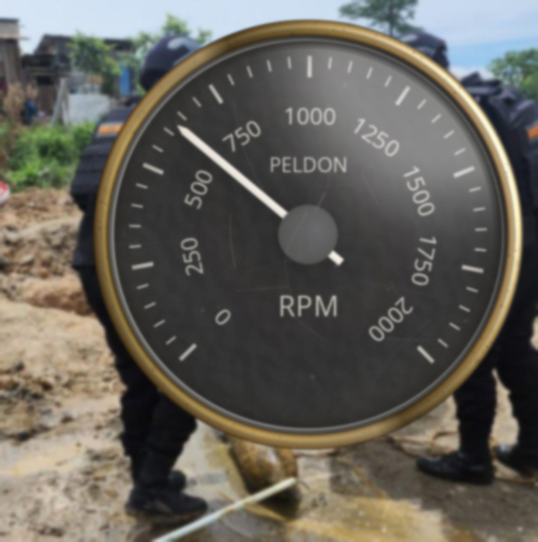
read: 625 rpm
